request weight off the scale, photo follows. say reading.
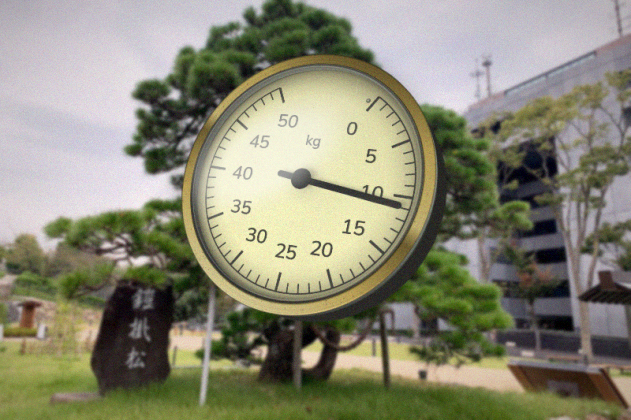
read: 11 kg
